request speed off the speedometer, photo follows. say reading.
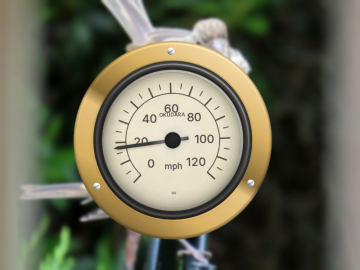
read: 17.5 mph
